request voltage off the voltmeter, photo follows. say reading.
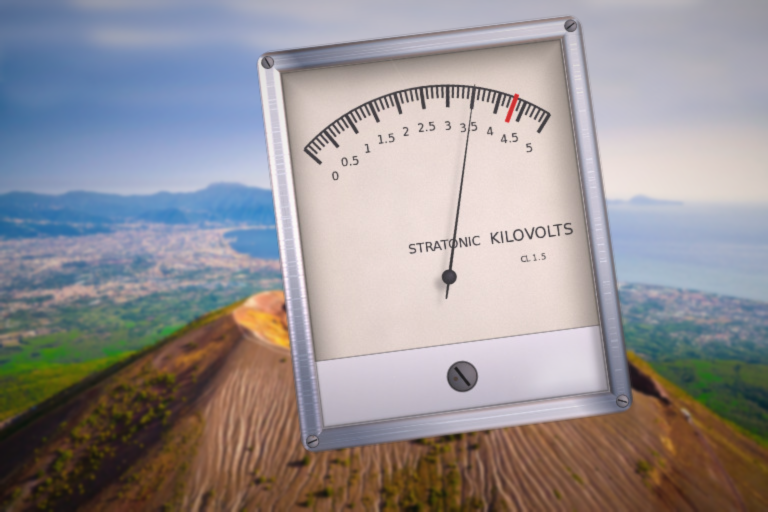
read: 3.5 kV
